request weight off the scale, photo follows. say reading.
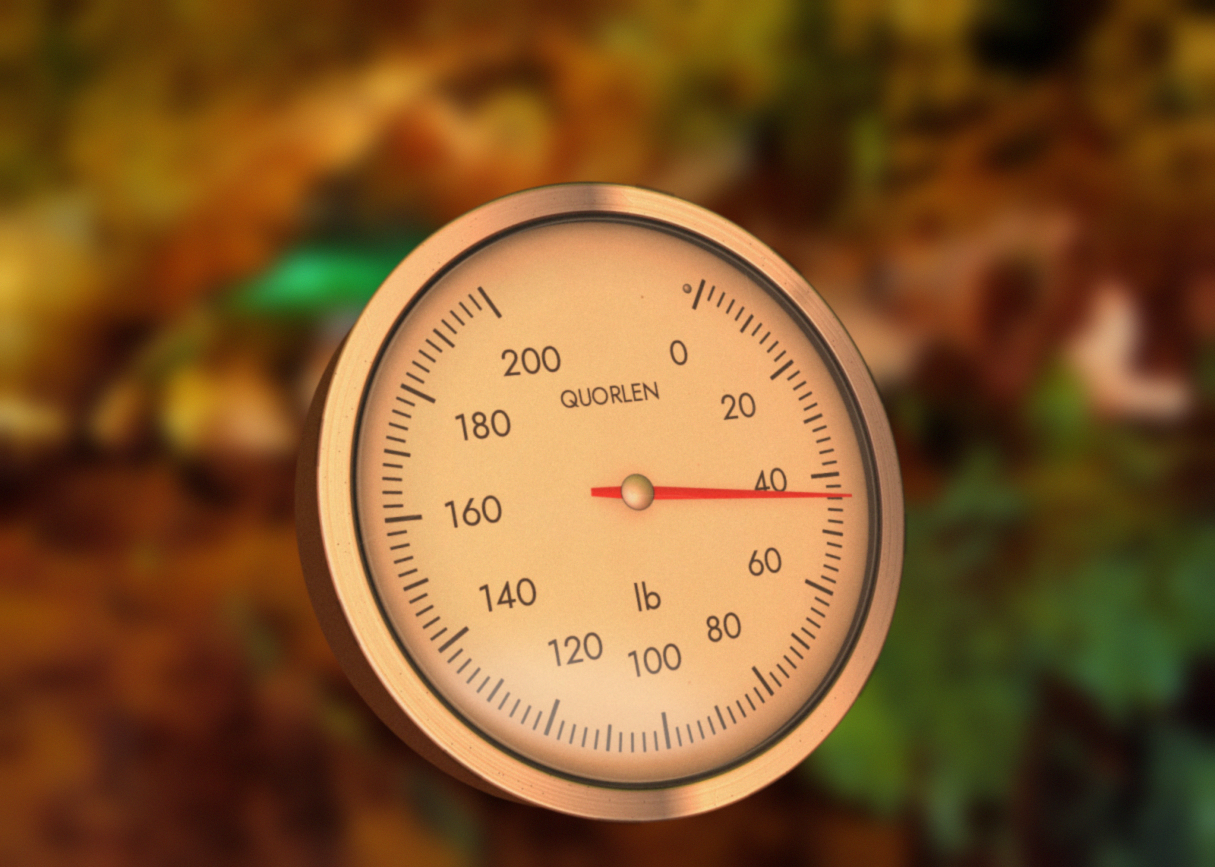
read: 44 lb
